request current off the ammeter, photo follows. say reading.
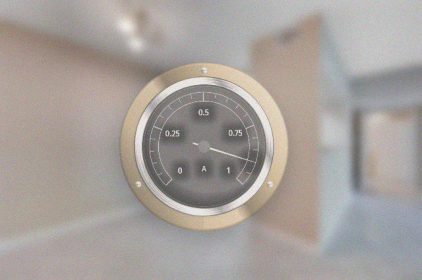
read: 0.9 A
